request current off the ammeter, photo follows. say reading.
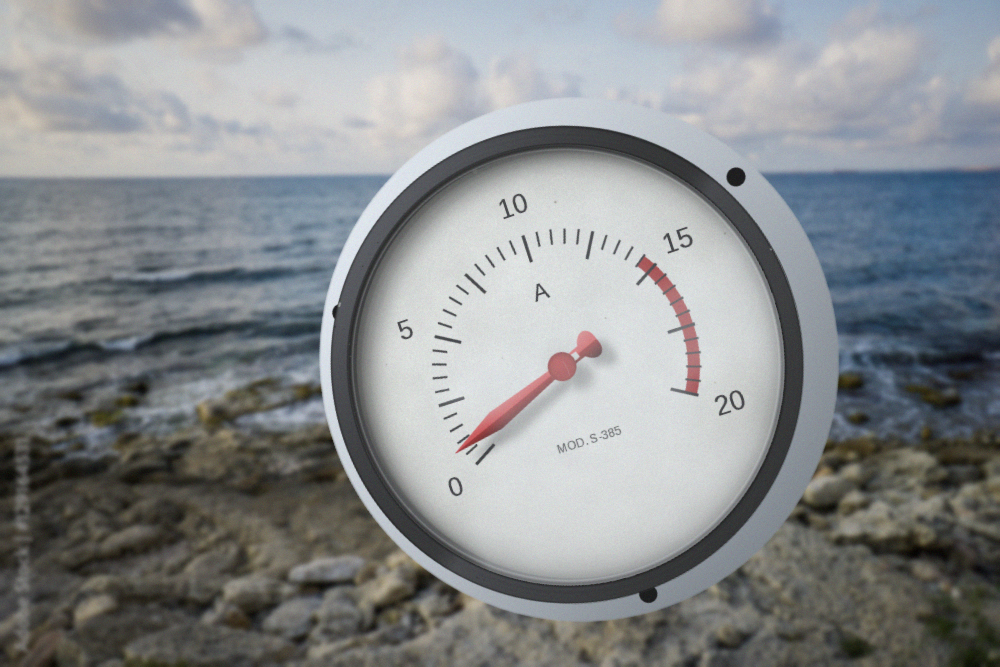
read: 0.75 A
